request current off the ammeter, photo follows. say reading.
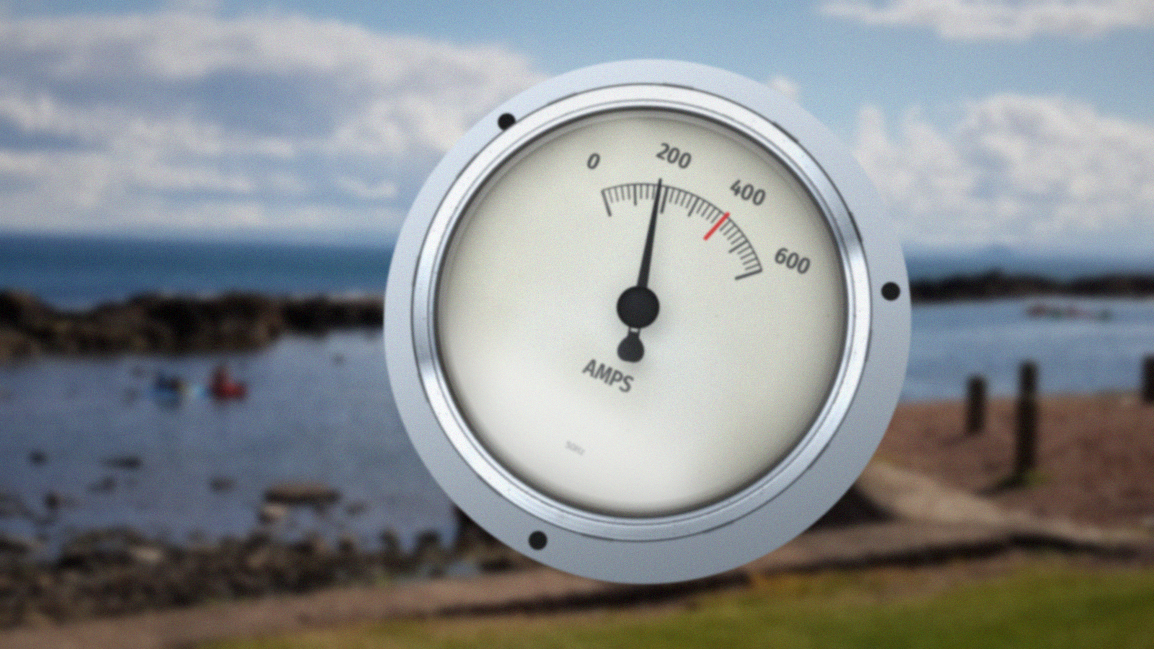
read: 180 A
